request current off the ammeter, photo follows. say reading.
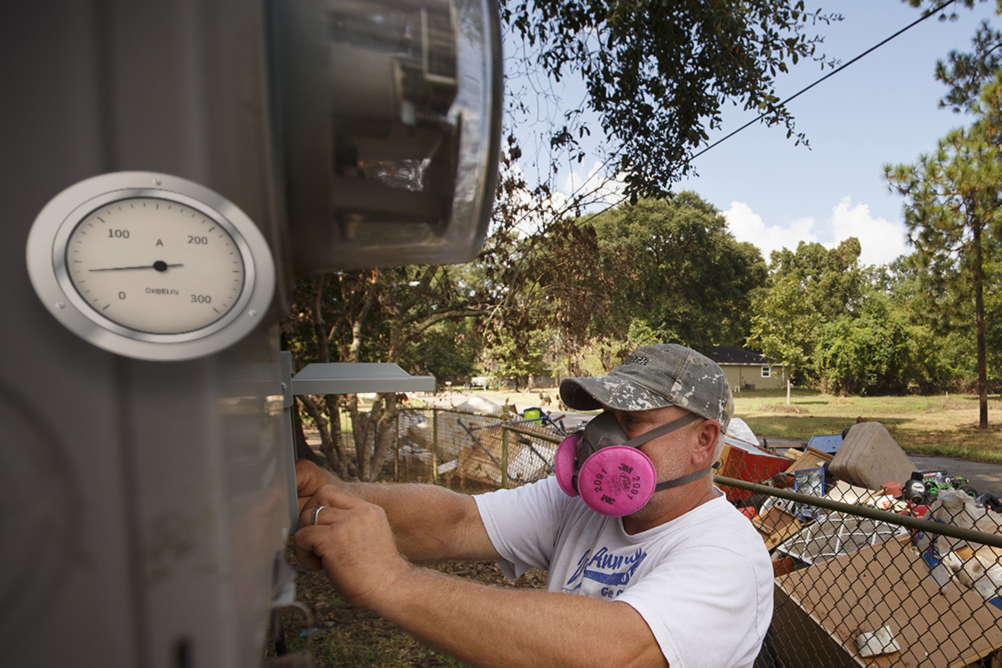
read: 40 A
